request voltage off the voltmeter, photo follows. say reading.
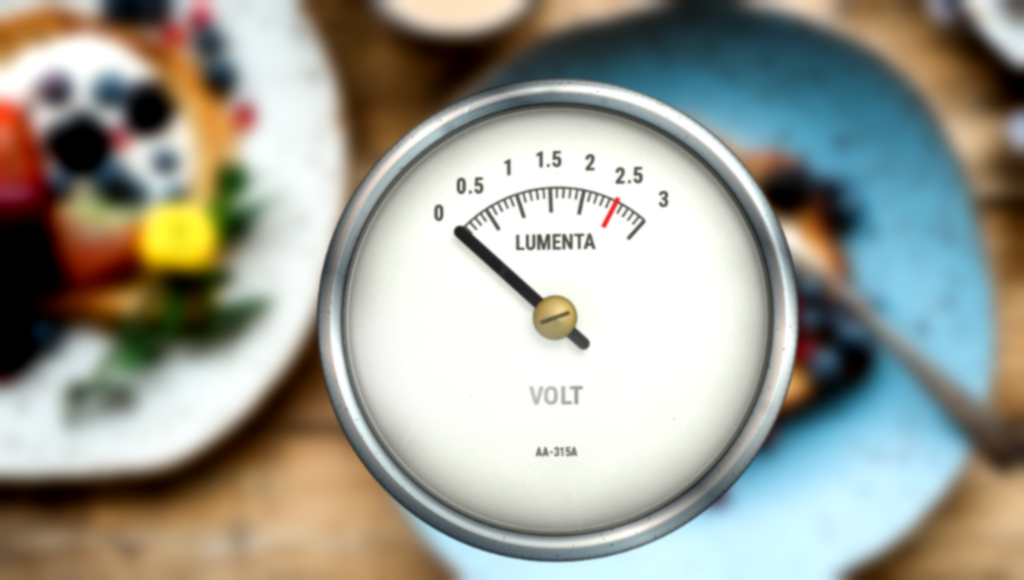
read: 0 V
